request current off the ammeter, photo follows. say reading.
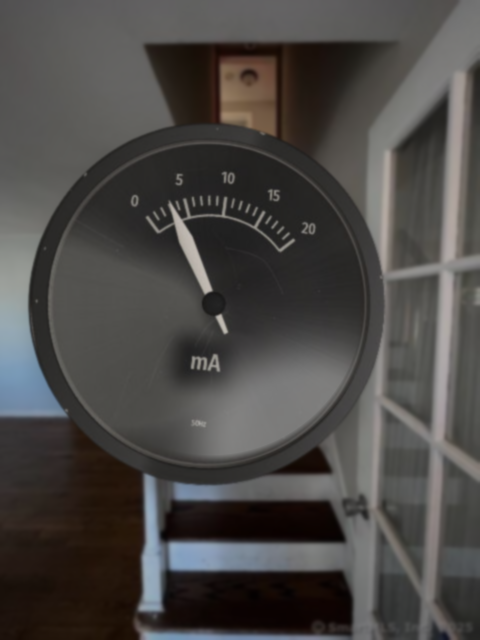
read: 3 mA
